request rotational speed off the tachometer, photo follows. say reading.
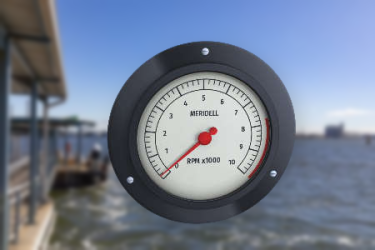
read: 200 rpm
